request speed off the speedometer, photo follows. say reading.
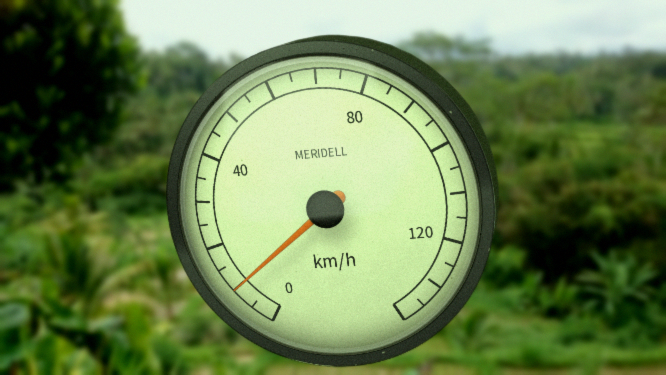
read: 10 km/h
